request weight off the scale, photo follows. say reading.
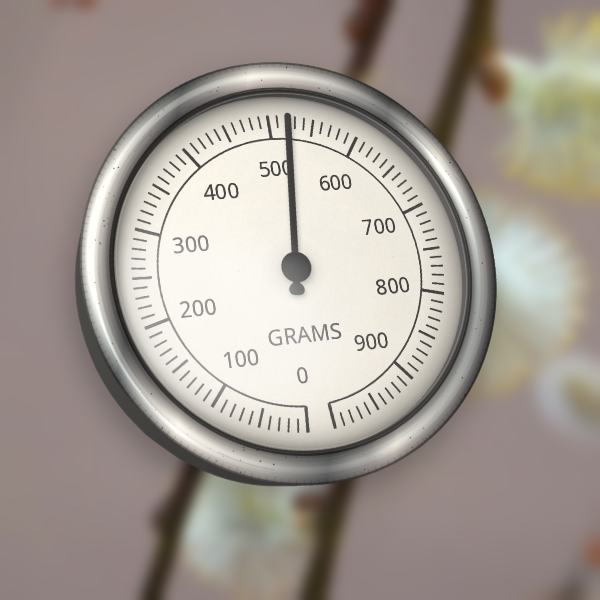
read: 520 g
